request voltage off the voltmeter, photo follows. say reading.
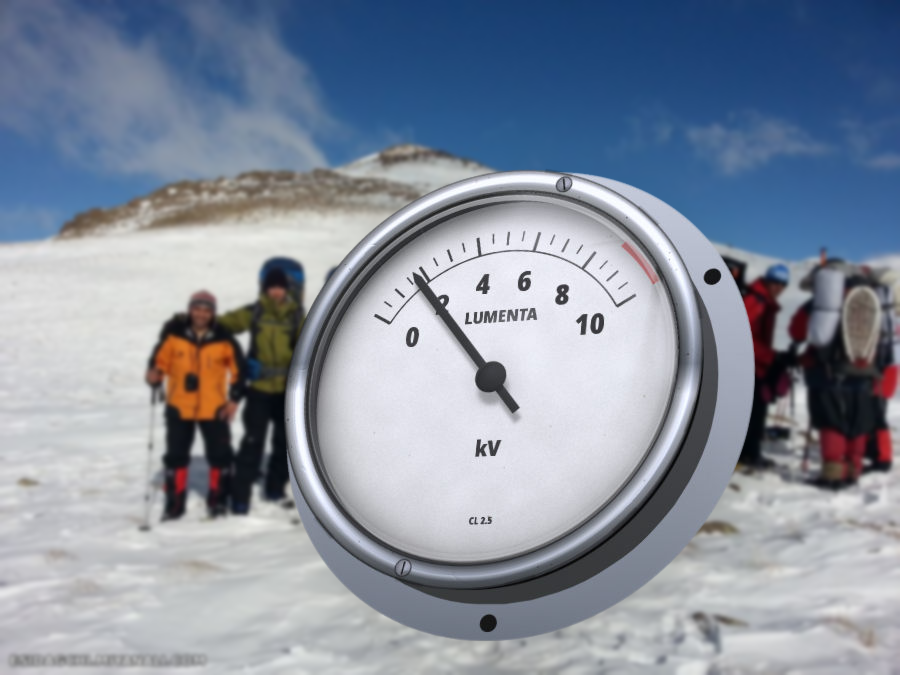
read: 1.75 kV
